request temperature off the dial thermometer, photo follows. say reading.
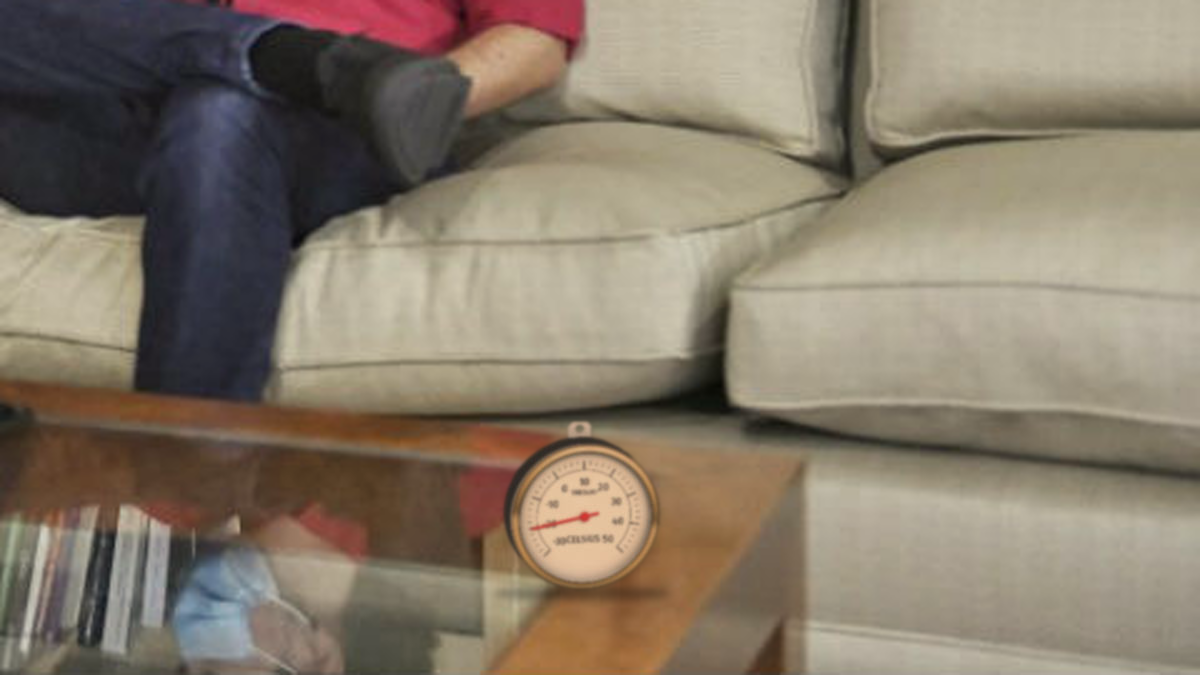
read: -20 °C
